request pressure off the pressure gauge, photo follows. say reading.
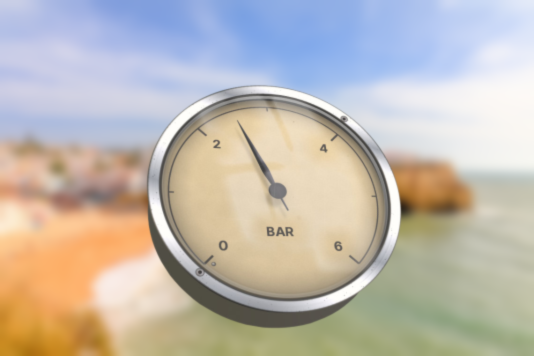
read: 2.5 bar
